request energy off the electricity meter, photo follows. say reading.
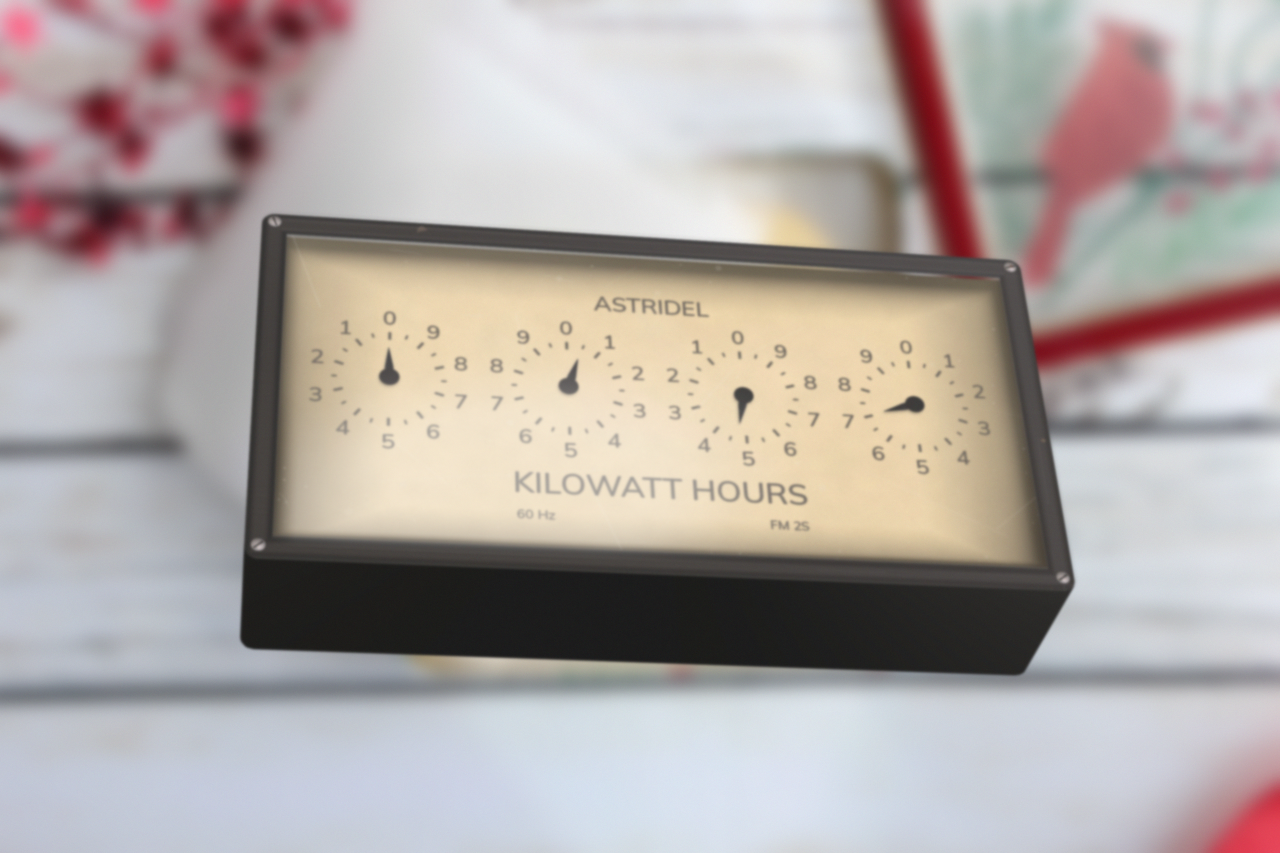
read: 47 kWh
